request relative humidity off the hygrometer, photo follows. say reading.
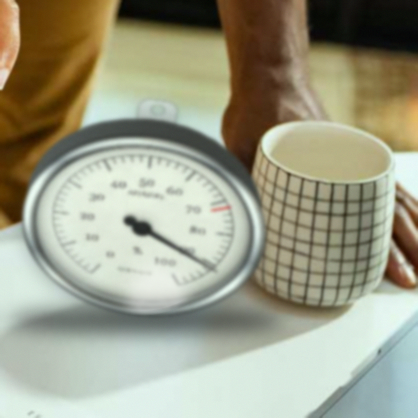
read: 90 %
